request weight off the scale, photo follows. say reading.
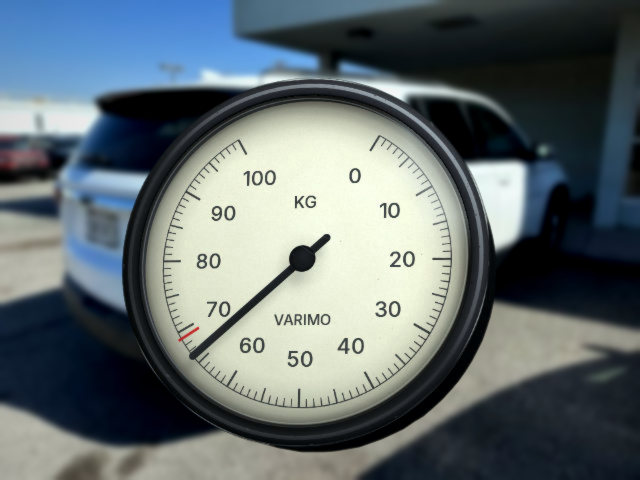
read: 66 kg
